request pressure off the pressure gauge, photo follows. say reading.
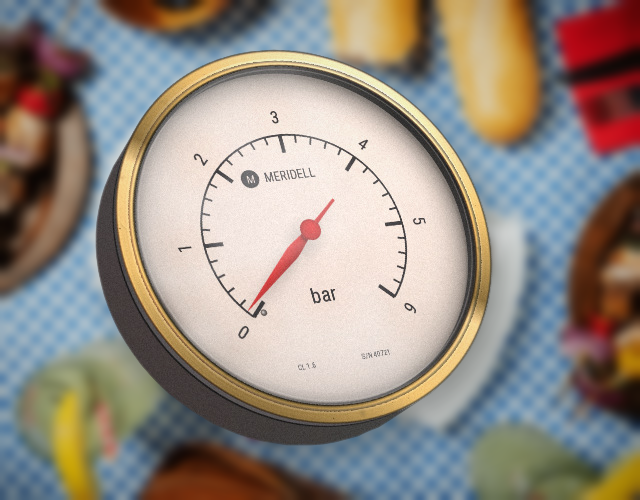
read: 0.1 bar
